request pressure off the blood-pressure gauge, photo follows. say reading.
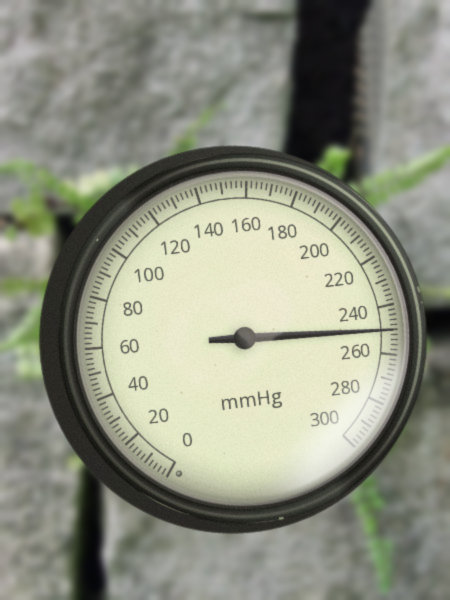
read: 250 mmHg
